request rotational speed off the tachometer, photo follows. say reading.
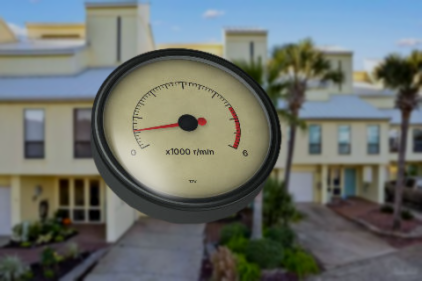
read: 500 rpm
